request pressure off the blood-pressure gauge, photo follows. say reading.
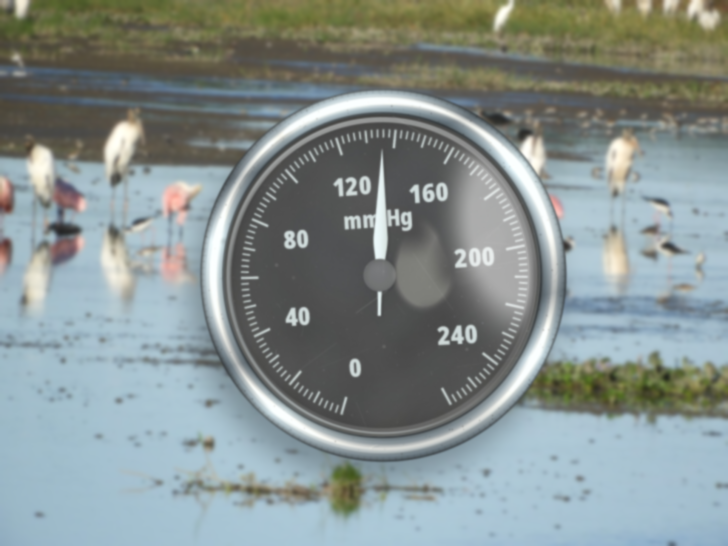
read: 136 mmHg
